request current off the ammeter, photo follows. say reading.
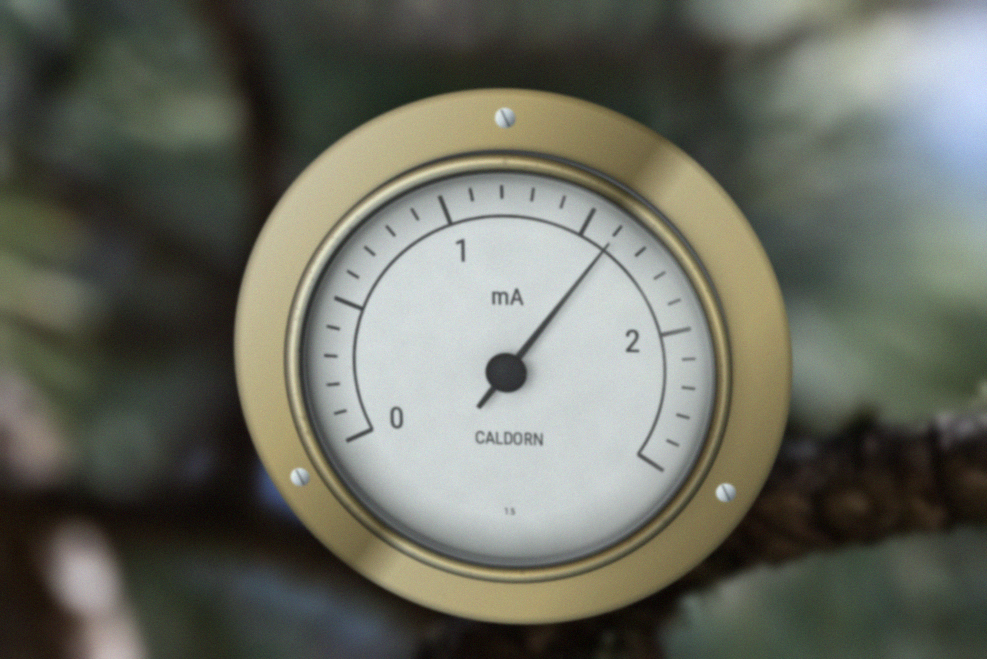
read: 1.6 mA
